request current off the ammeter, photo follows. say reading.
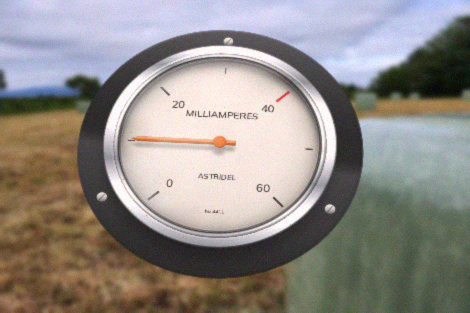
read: 10 mA
